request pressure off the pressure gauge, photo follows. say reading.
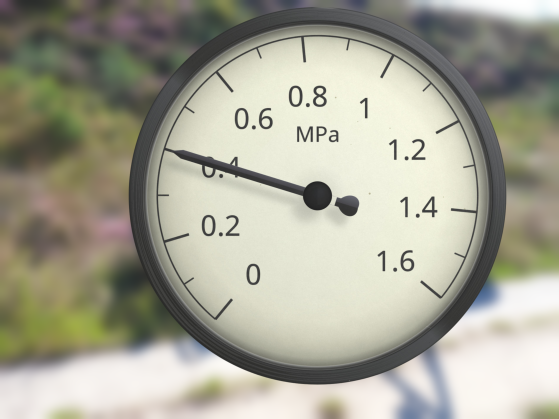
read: 0.4 MPa
